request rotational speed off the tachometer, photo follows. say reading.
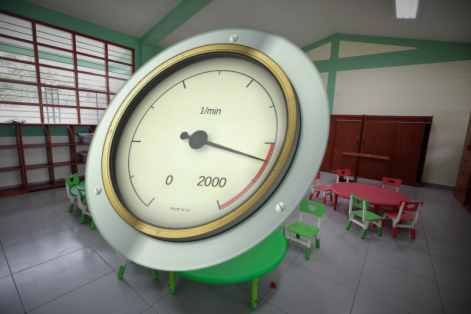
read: 1700 rpm
